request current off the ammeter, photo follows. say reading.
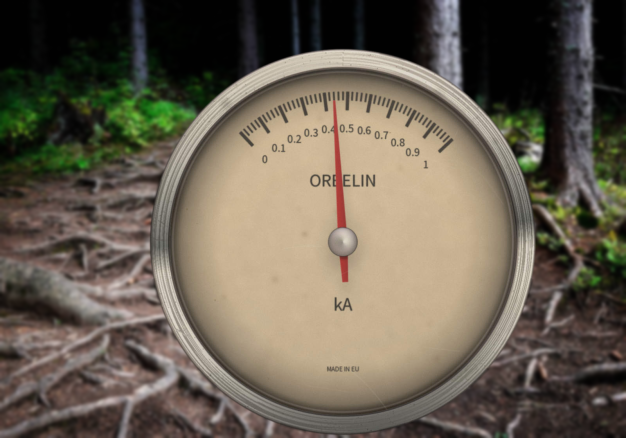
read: 0.44 kA
